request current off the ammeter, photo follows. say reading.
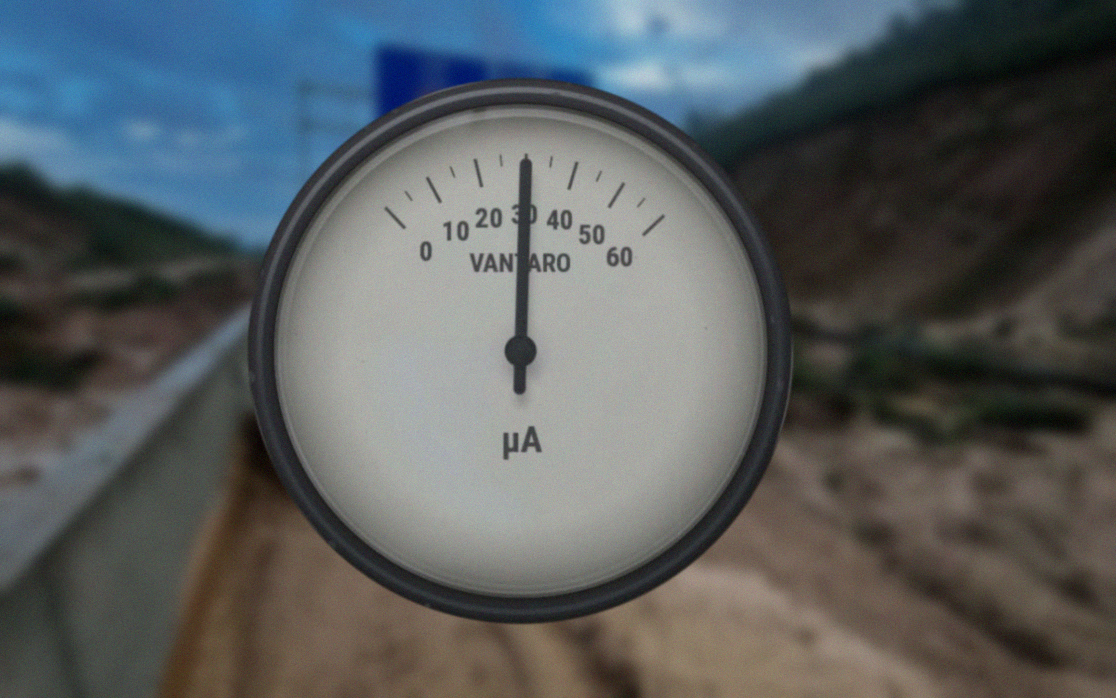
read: 30 µA
